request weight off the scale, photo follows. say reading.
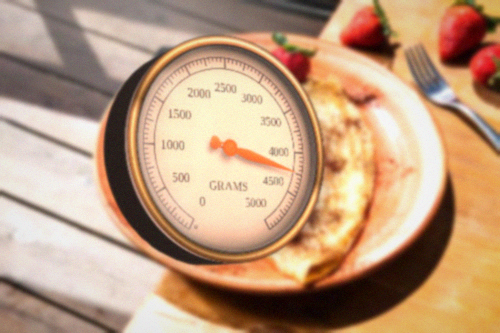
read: 4250 g
